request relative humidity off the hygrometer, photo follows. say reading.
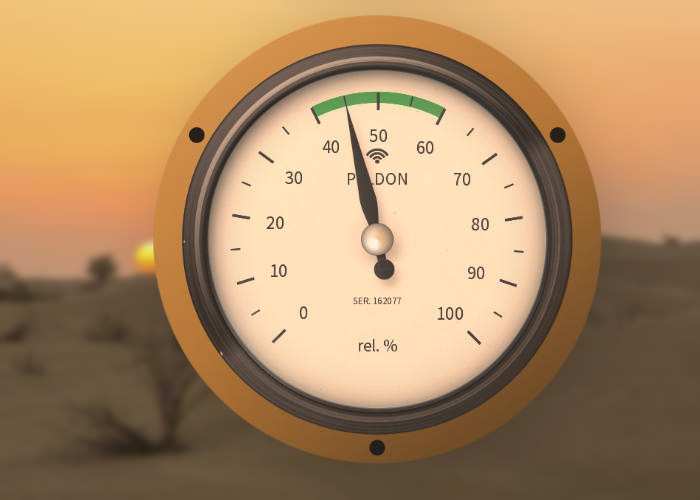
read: 45 %
